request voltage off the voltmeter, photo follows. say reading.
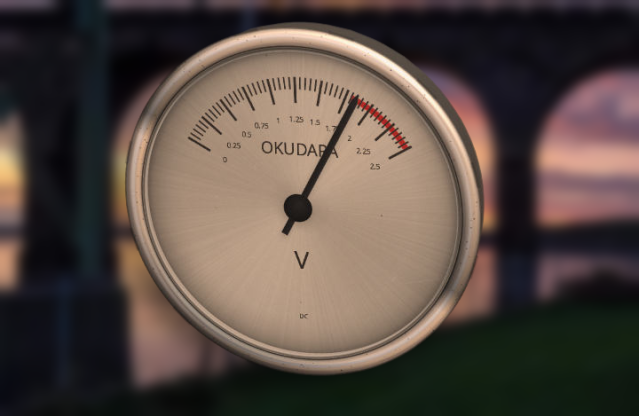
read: 1.85 V
